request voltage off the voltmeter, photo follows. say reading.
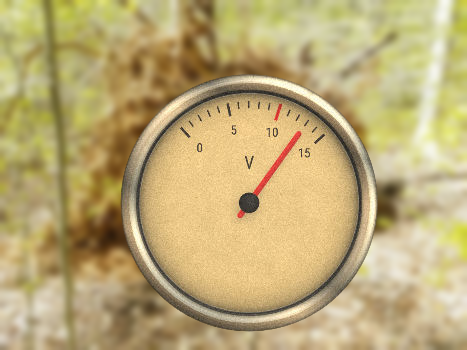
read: 13 V
